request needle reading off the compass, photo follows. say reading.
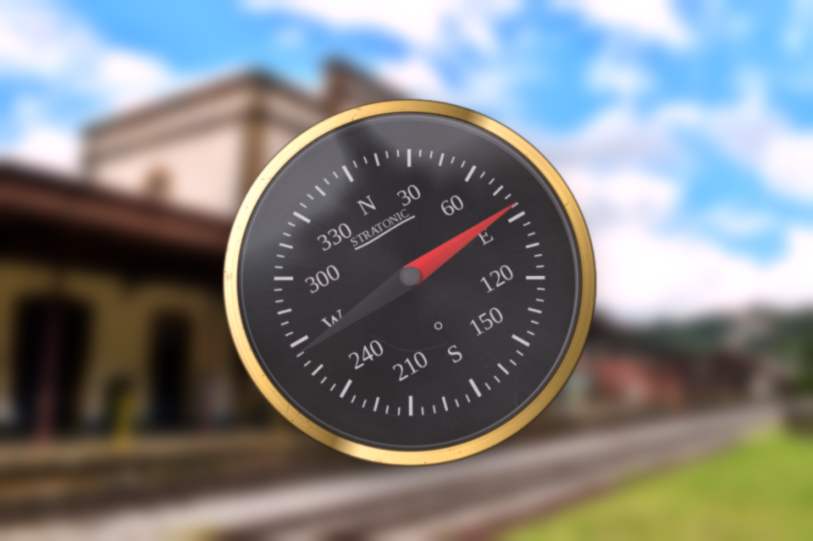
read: 85 °
